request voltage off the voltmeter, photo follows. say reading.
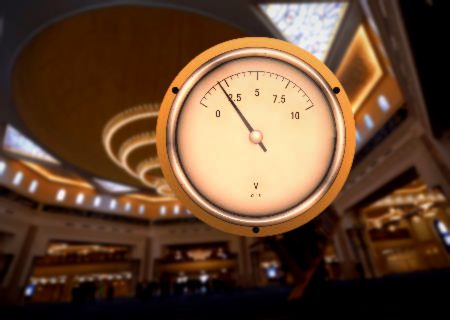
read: 2 V
